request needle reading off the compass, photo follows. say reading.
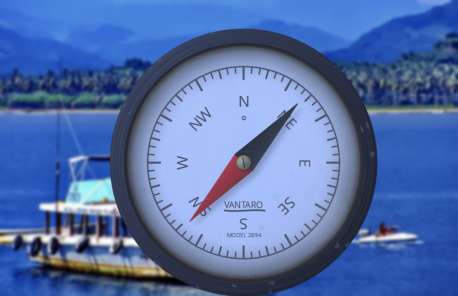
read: 222.5 °
